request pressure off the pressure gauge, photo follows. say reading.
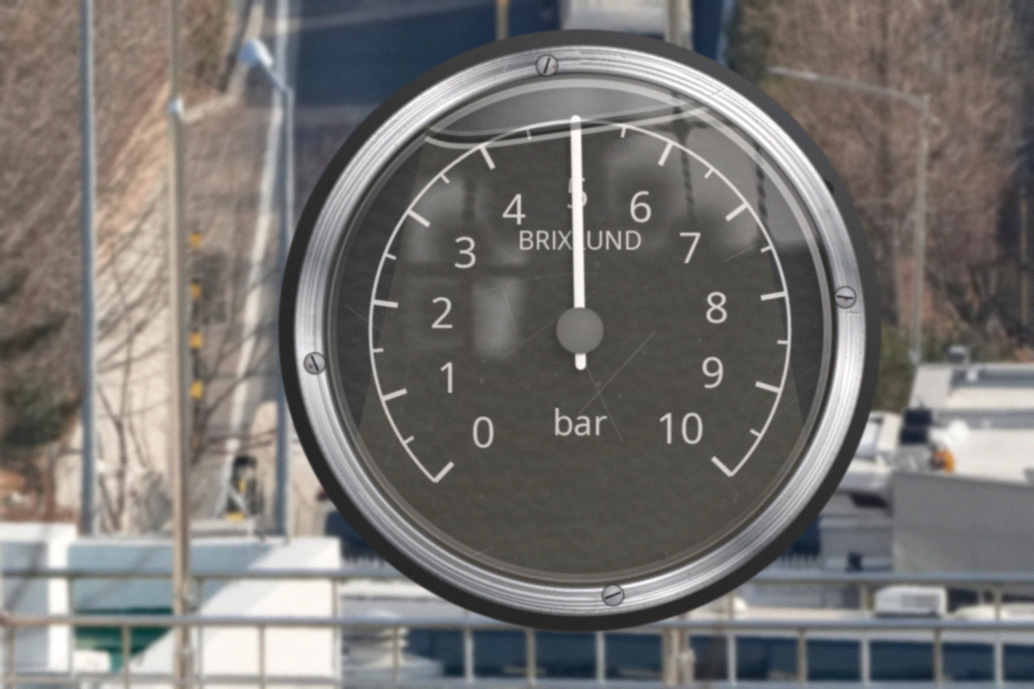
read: 5 bar
